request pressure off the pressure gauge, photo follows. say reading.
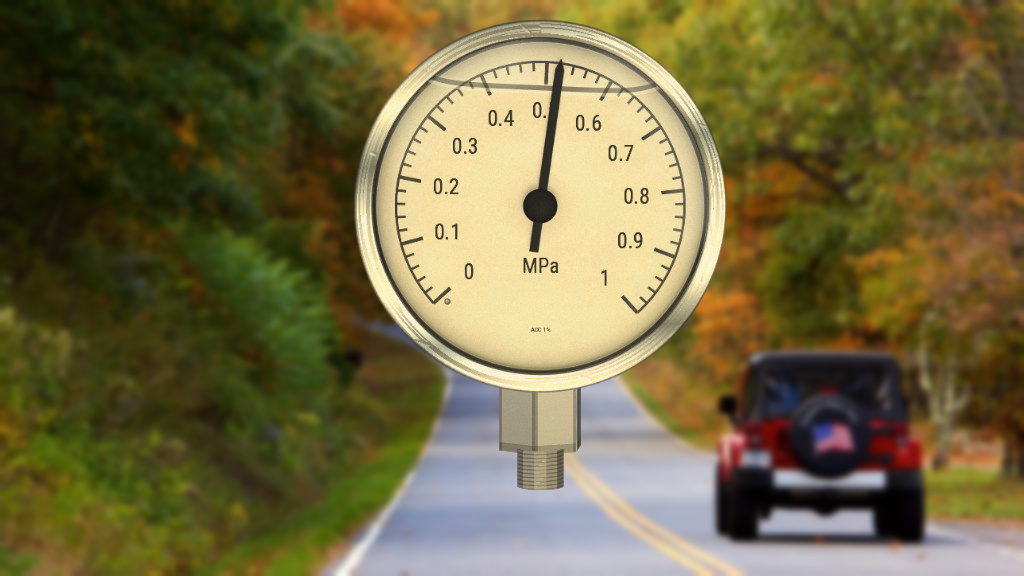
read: 0.52 MPa
